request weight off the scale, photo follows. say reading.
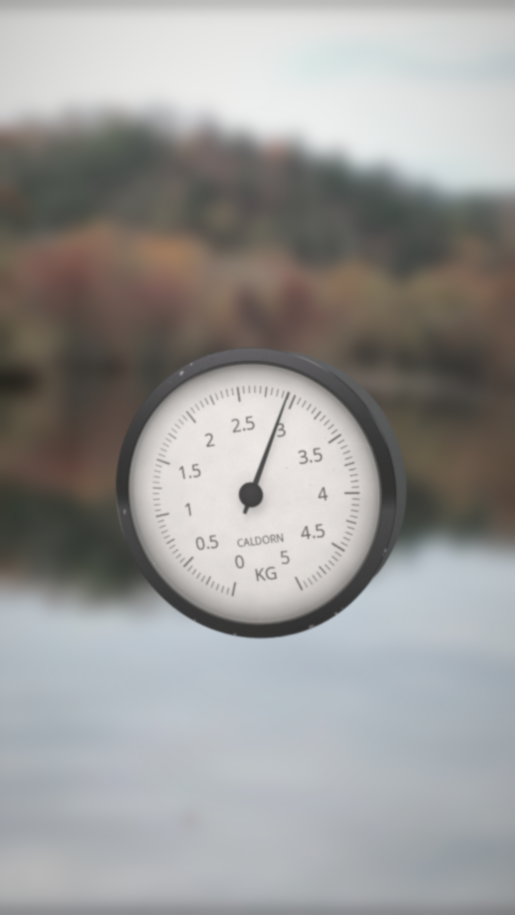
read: 2.95 kg
